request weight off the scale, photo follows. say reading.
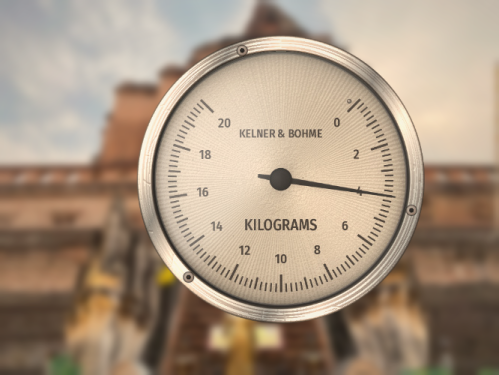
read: 4 kg
